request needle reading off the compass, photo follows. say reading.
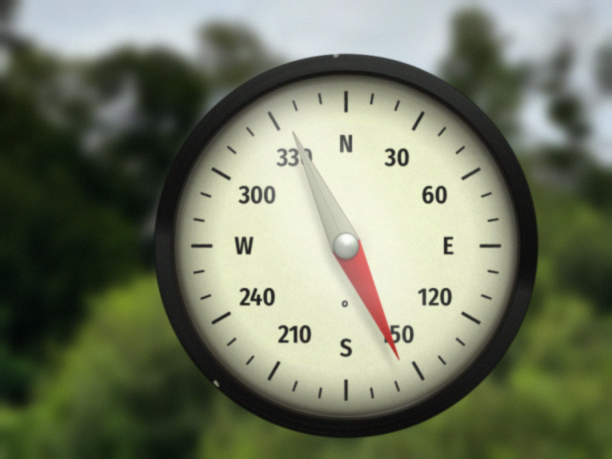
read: 155 °
